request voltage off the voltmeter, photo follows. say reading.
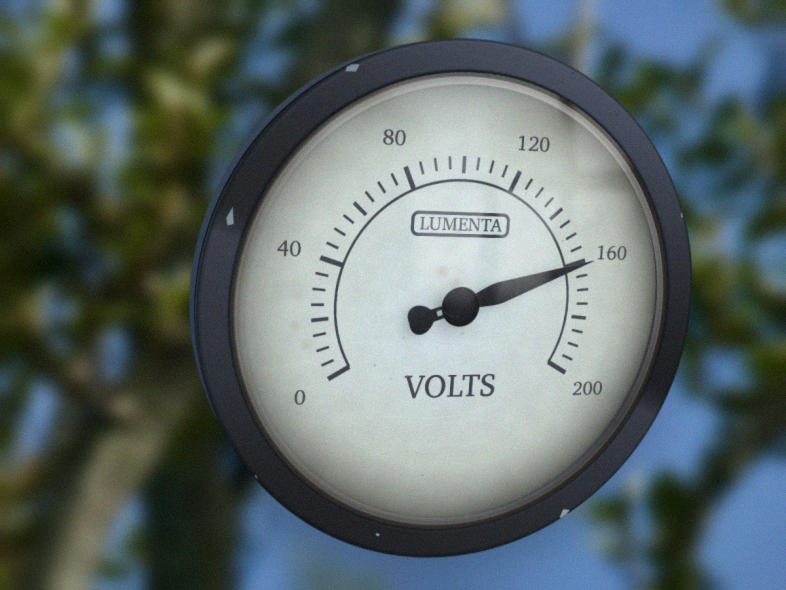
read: 160 V
